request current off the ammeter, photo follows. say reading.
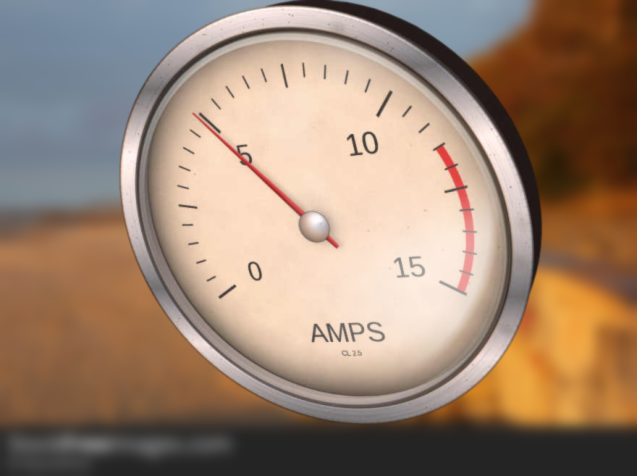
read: 5 A
